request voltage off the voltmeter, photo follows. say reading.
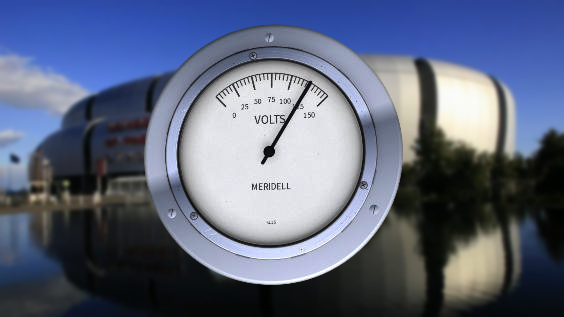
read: 125 V
